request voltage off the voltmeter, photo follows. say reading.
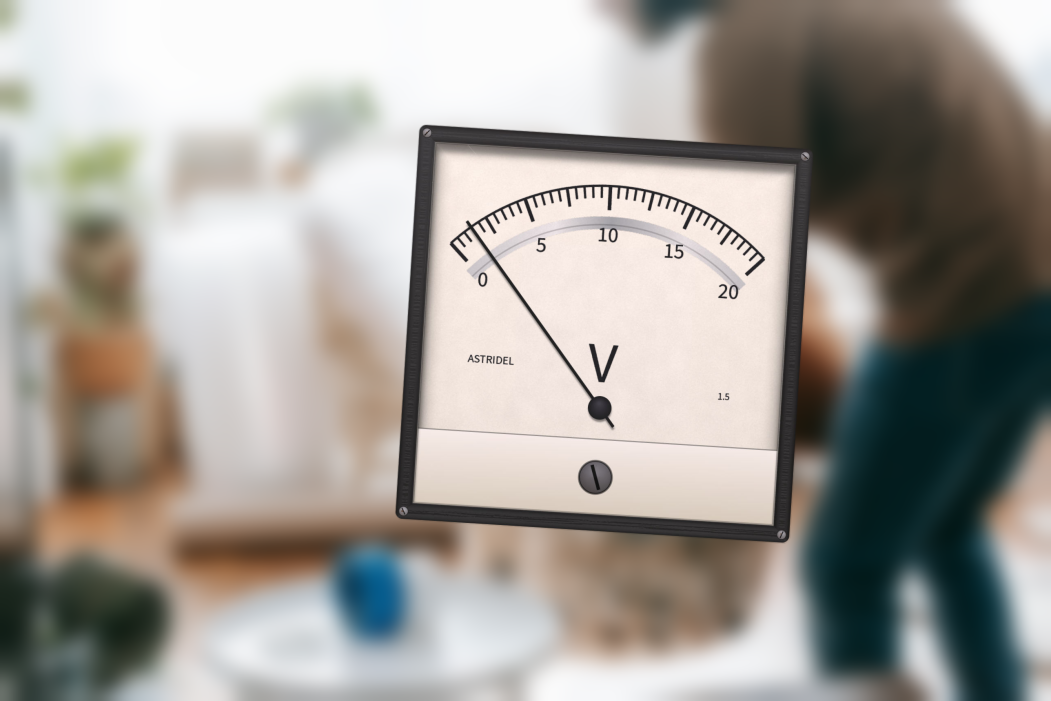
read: 1.5 V
